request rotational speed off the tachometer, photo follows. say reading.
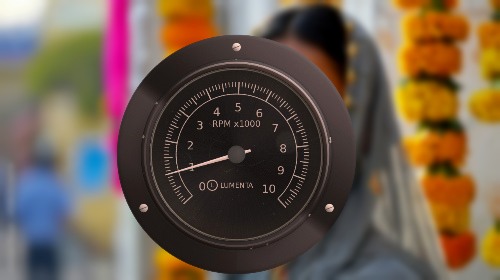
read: 1000 rpm
